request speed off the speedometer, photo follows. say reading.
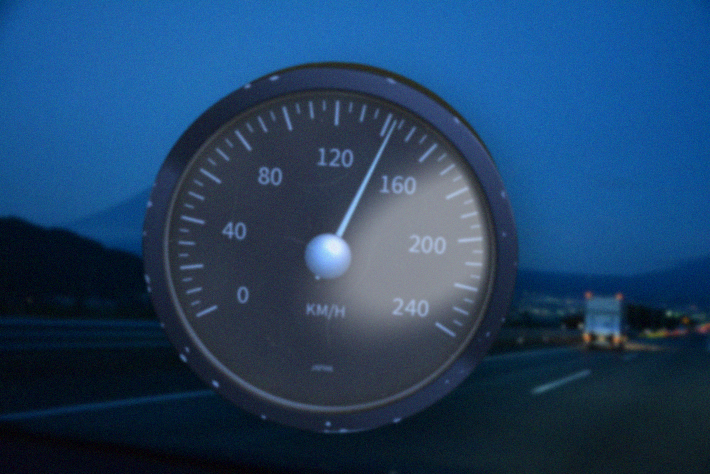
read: 142.5 km/h
